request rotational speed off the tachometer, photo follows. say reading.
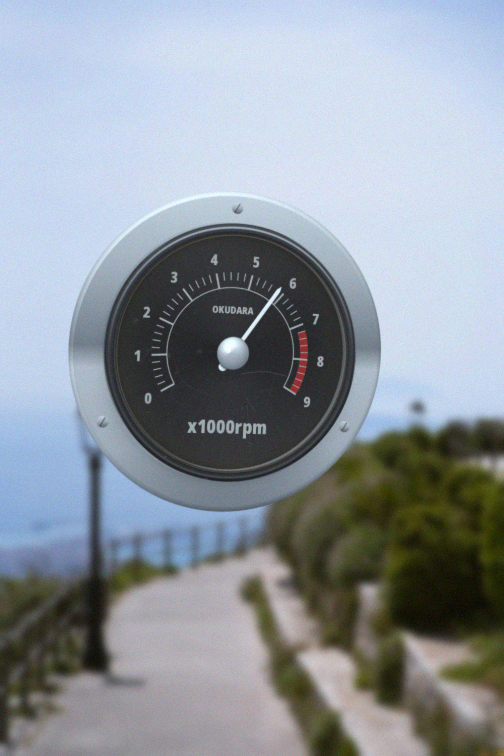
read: 5800 rpm
